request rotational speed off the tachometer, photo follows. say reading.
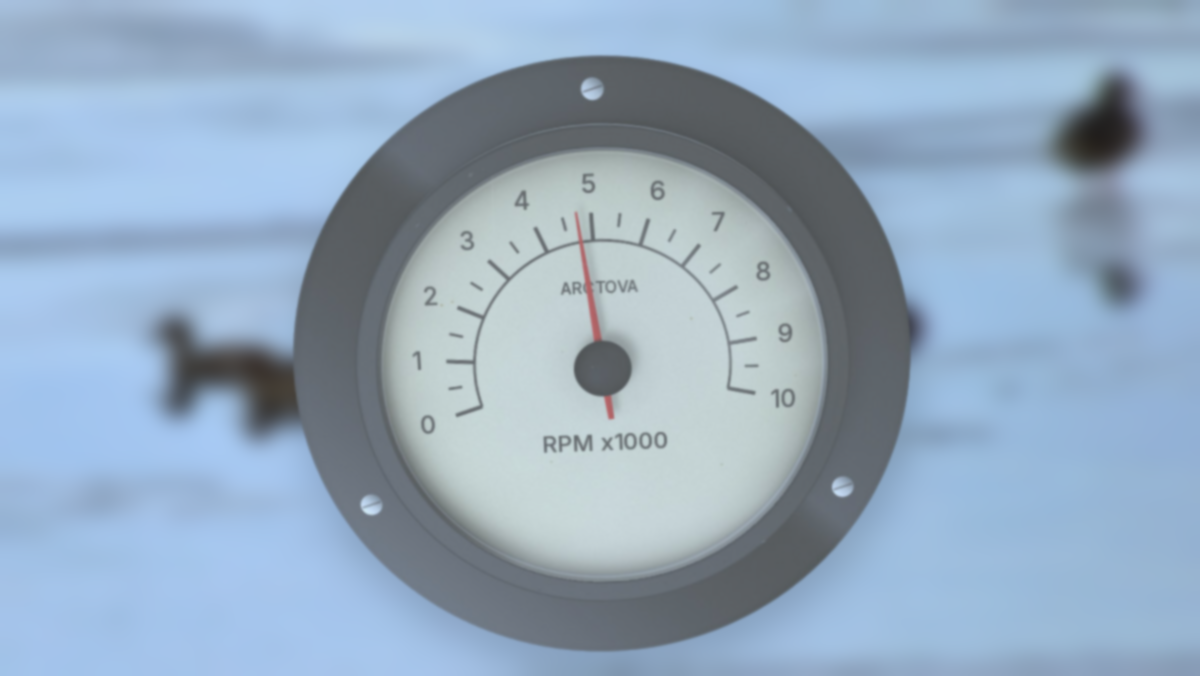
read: 4750 rpm
